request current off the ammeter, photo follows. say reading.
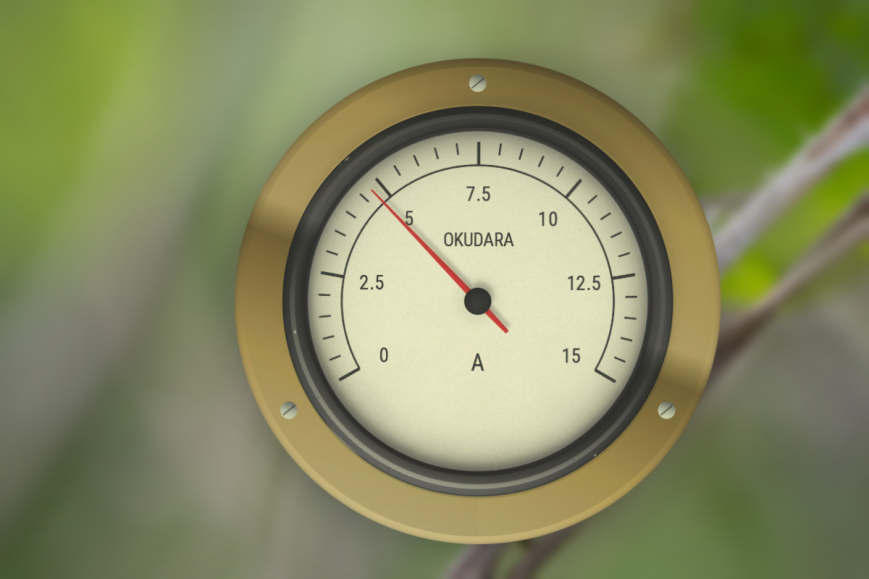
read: 4.75 A
